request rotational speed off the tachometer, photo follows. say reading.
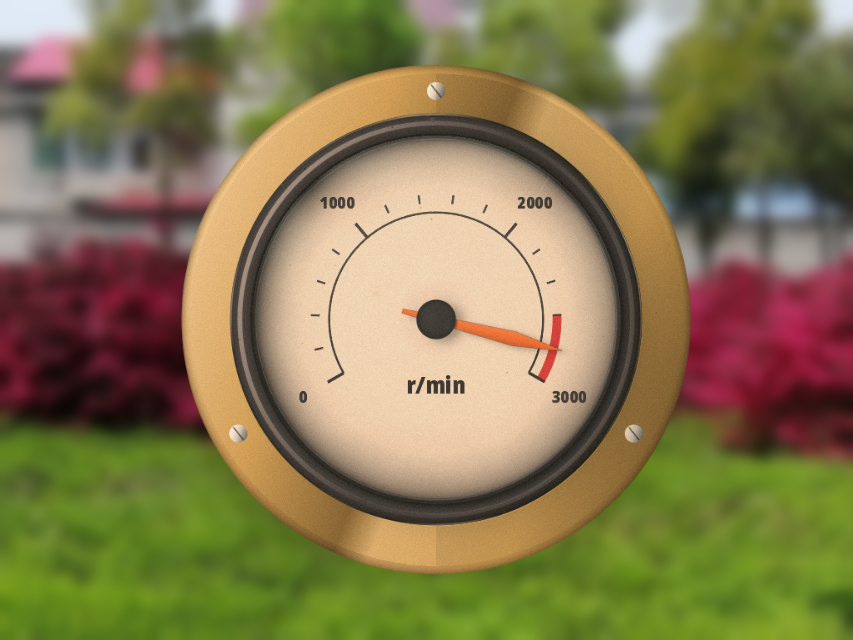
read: 2800 rpm
